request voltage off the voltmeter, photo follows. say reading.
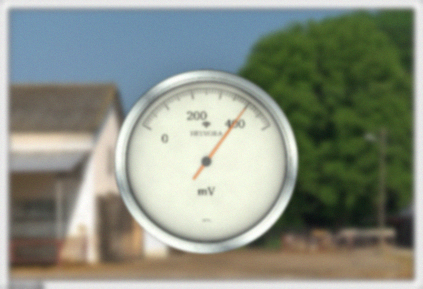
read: 400 mV
